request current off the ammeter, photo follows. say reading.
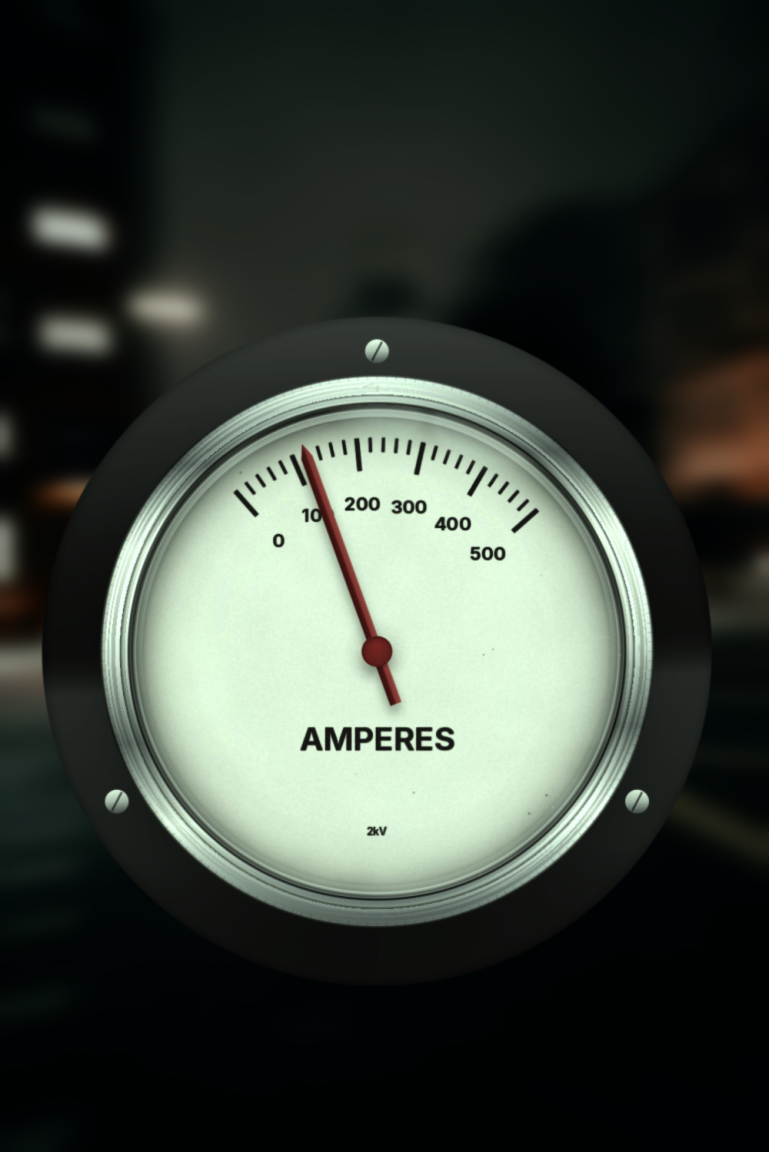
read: 120 A
